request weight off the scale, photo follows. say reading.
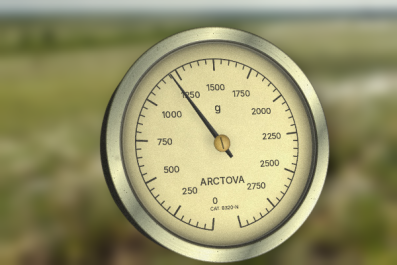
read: 1200 g
